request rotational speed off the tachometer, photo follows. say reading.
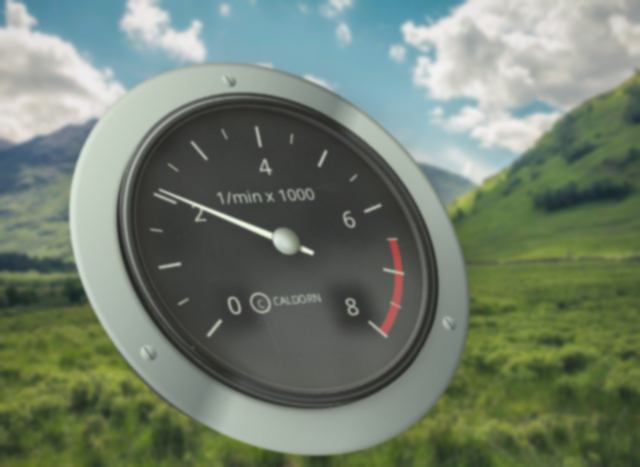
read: 2000 rpm
